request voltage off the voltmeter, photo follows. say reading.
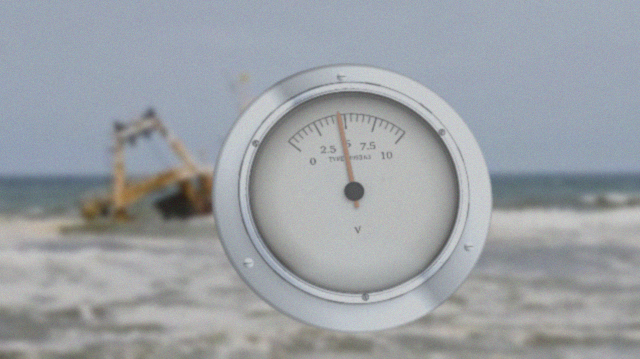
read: 4.5 V
